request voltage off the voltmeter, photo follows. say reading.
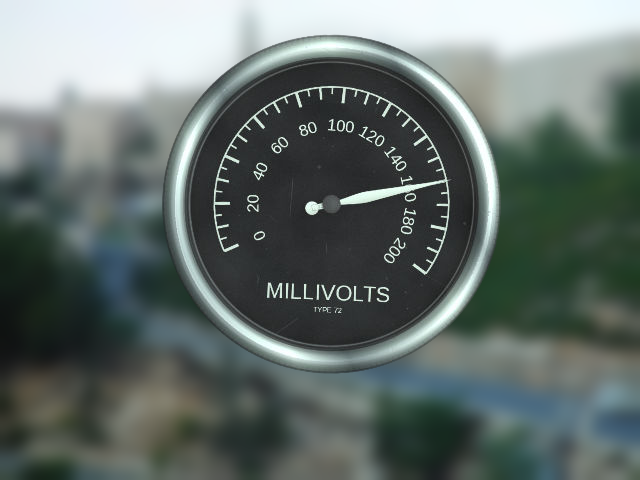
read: 160 mV
